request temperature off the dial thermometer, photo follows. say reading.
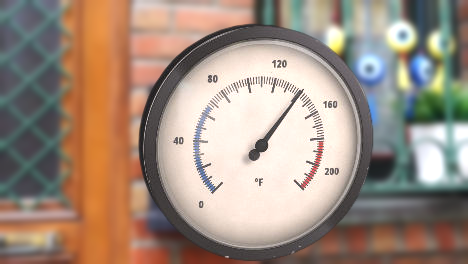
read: 140 °F
